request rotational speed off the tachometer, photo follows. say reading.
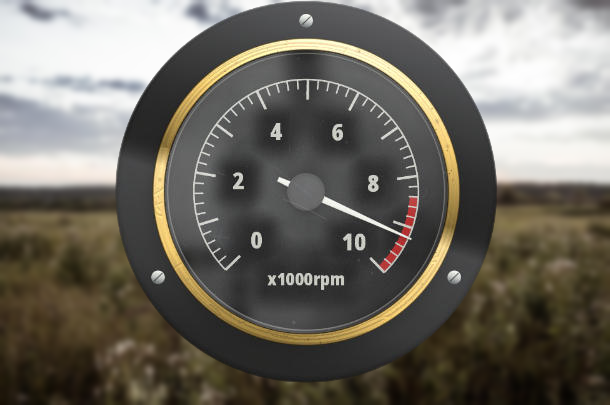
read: 9200 rpm
